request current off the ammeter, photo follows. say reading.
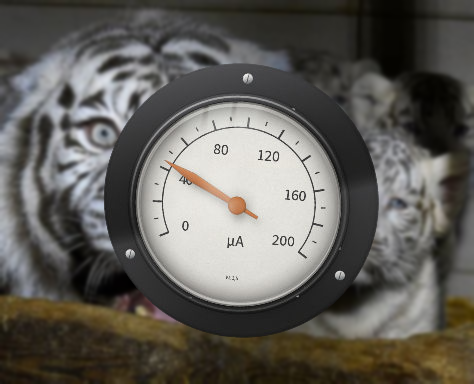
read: 45 µA
